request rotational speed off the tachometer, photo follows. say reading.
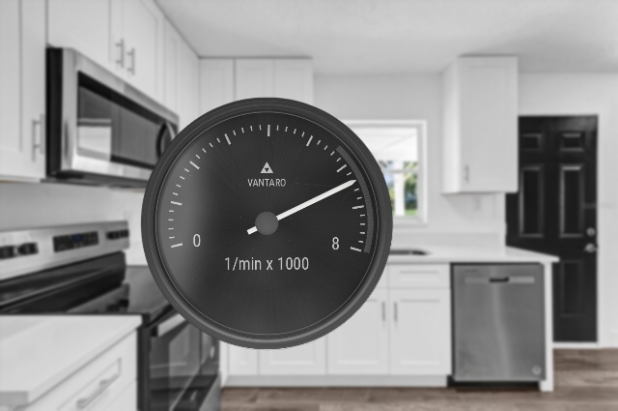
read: 6400 rpm
